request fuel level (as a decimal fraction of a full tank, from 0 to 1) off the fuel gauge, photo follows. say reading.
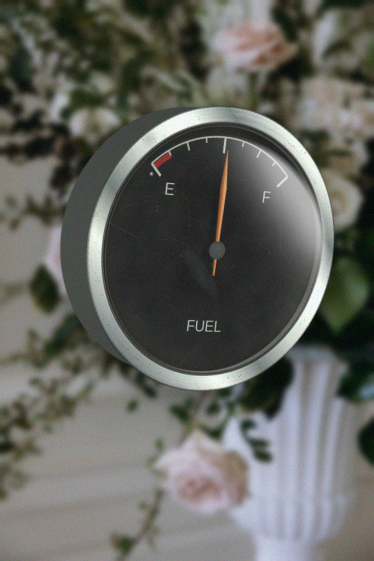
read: 0.5
